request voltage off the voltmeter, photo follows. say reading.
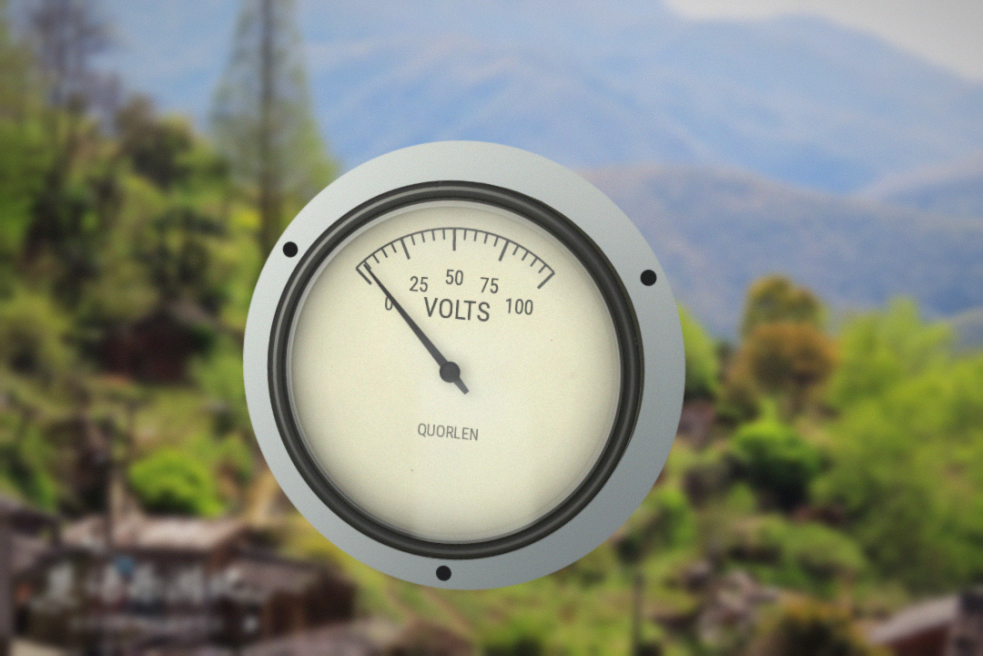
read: 5 V
